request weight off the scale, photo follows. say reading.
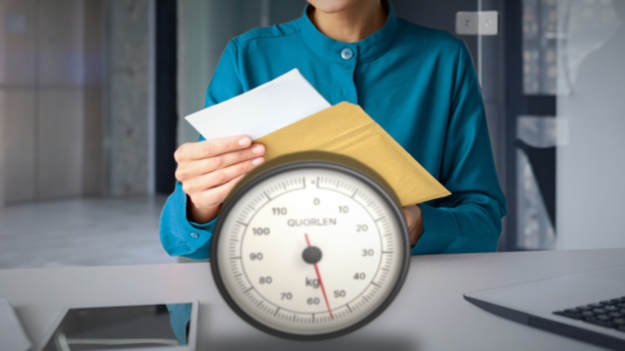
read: 55 kg
